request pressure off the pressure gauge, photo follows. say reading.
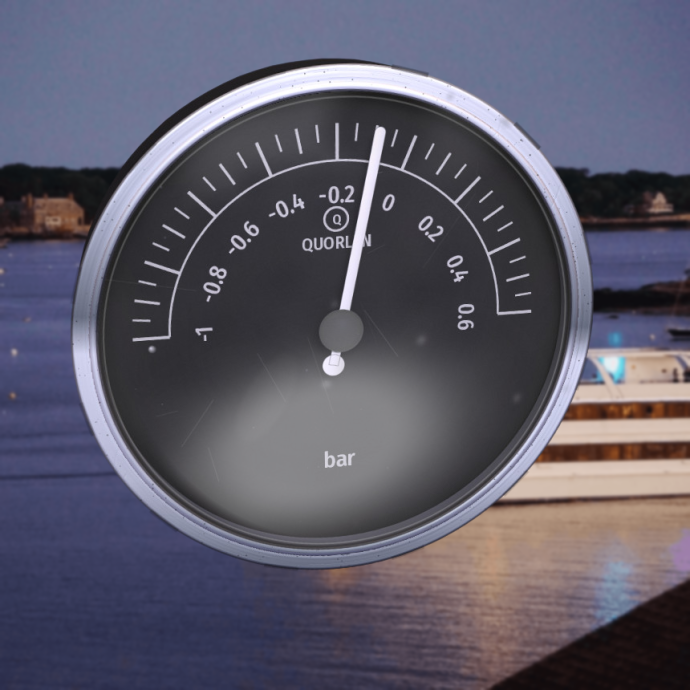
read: -0.1 bar
